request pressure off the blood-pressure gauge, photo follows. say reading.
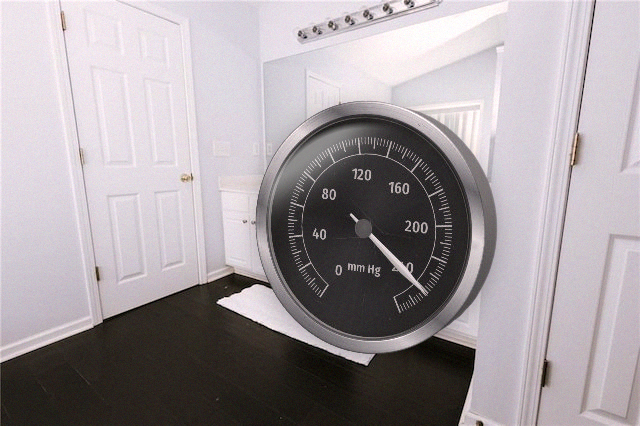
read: 240 mmHg
